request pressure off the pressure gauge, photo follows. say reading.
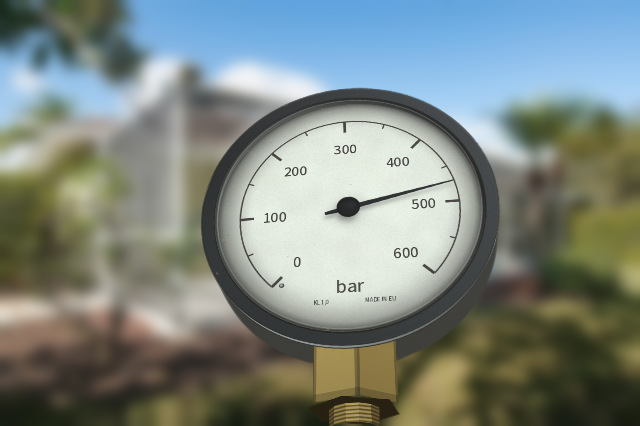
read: 475 bar
